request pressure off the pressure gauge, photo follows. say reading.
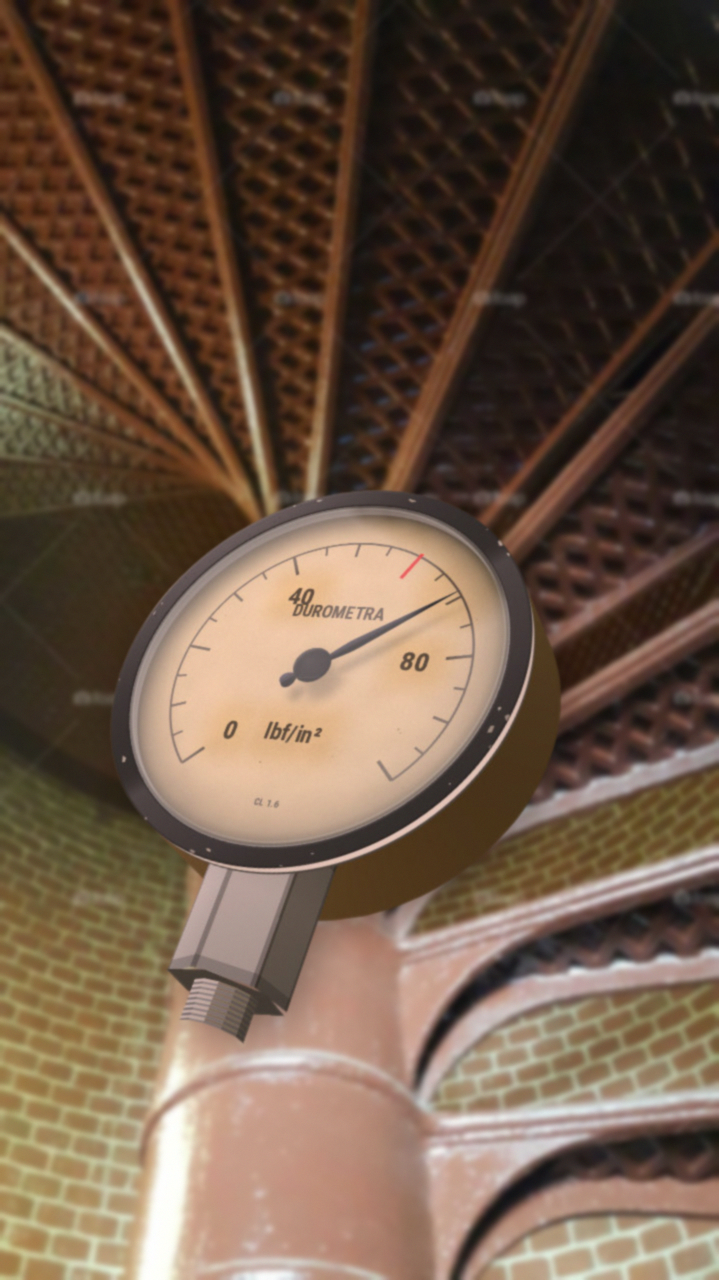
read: 70 psi
